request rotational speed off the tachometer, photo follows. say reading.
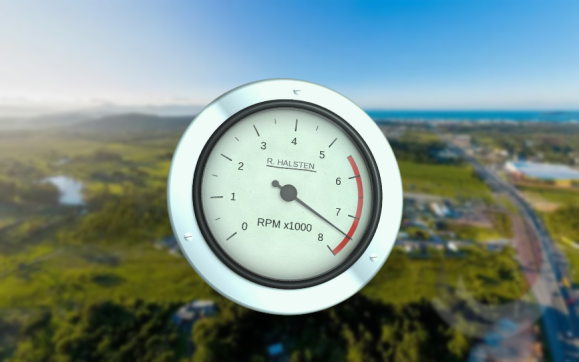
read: 7500 rpm
